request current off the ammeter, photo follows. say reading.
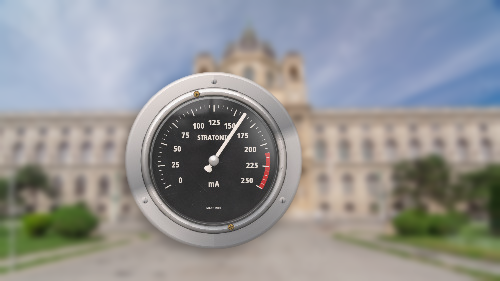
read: 160 mA
